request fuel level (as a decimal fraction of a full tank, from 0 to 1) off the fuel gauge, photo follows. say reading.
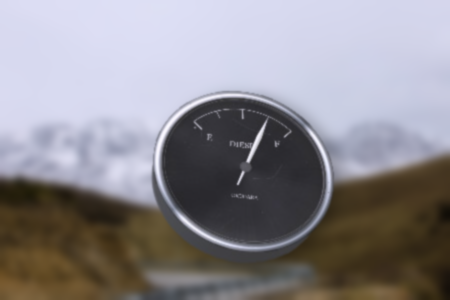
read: 0.75
